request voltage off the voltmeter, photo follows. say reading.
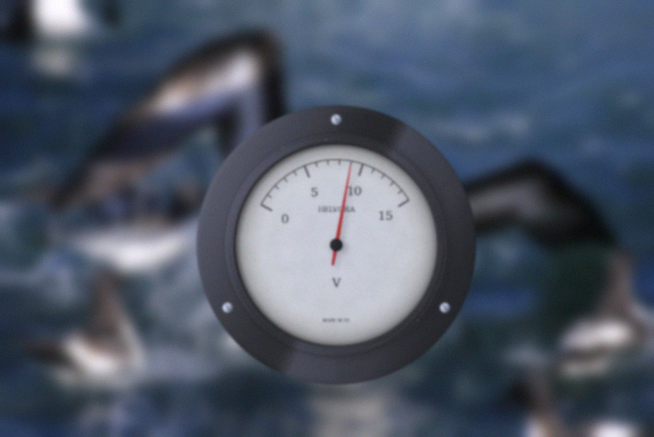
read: 9 V
